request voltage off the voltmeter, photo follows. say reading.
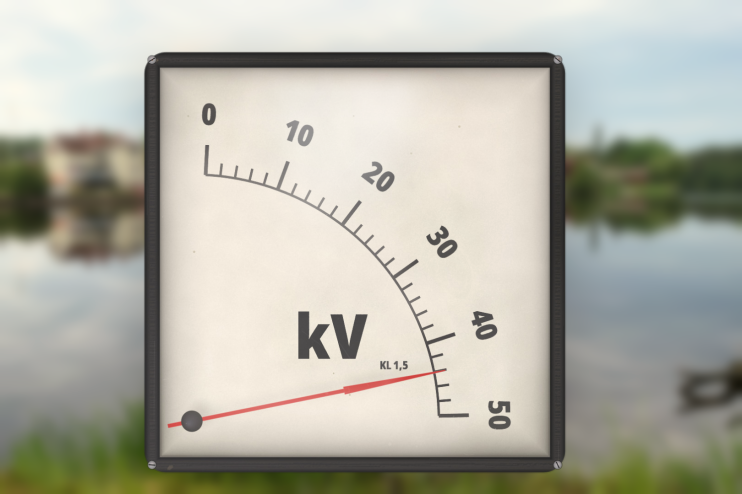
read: 44 kV
